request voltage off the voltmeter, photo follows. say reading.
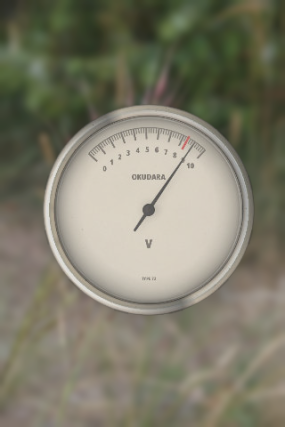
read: 9 V
